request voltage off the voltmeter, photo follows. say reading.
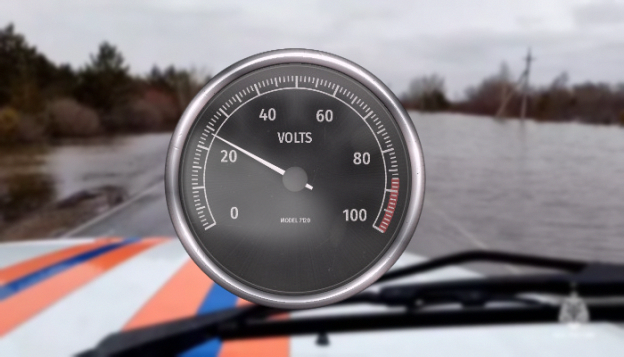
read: 24 V
